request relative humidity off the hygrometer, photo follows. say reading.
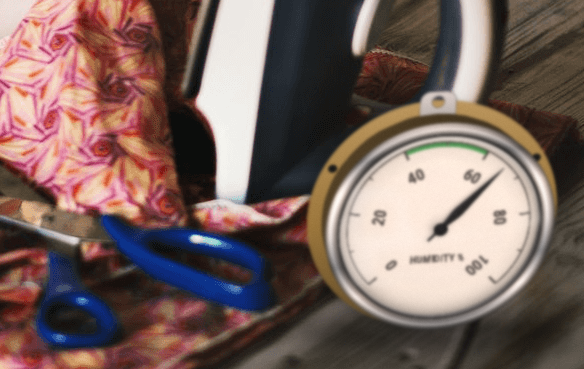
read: 65 %
